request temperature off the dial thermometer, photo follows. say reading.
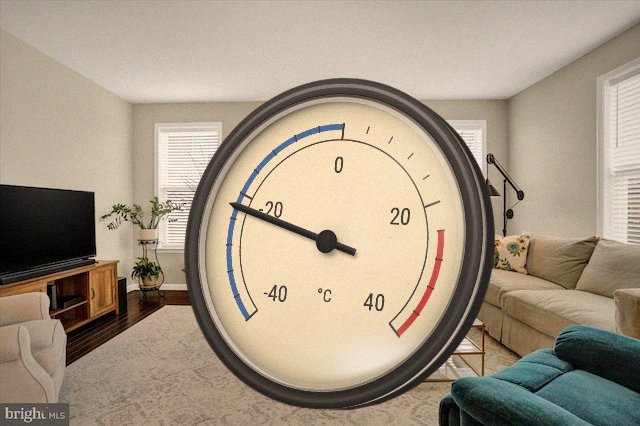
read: -22 °C
